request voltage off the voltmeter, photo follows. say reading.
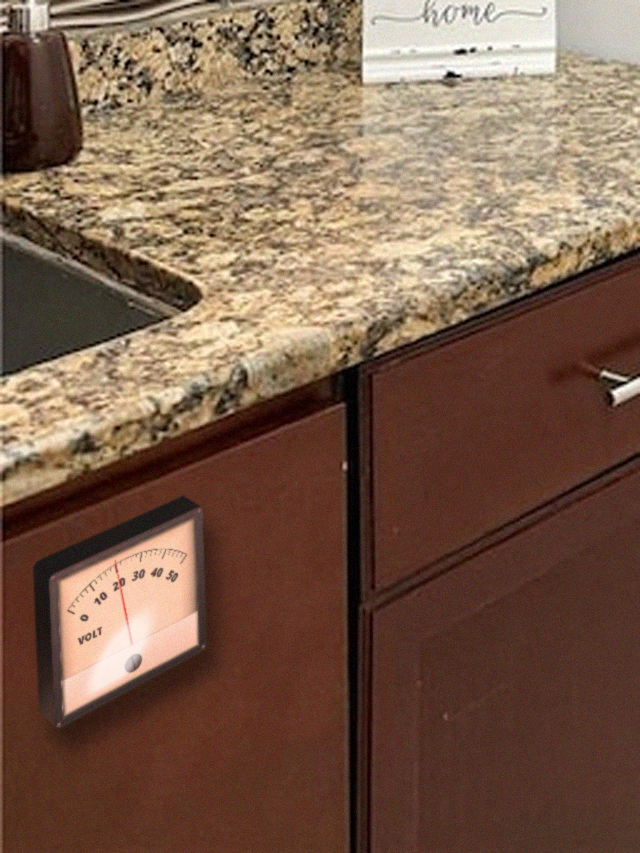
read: 20 V
